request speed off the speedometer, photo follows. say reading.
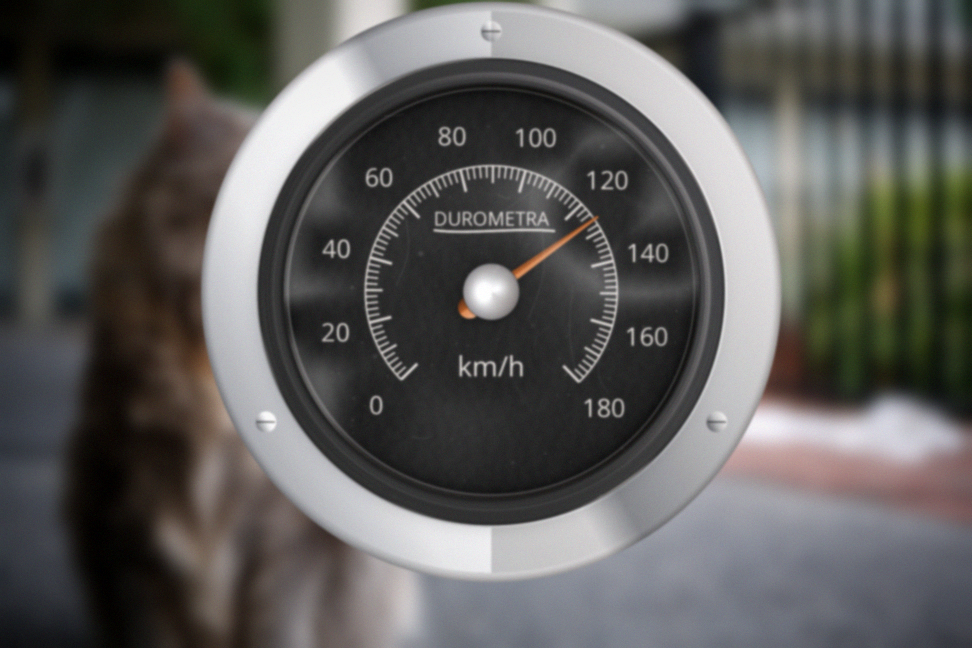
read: 126 km/h
